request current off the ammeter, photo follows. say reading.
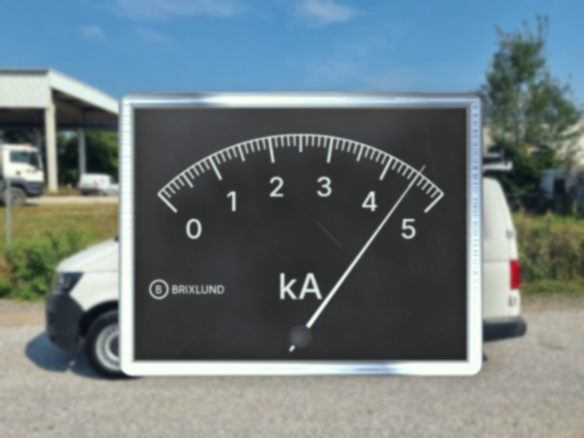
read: 4.5 kA
